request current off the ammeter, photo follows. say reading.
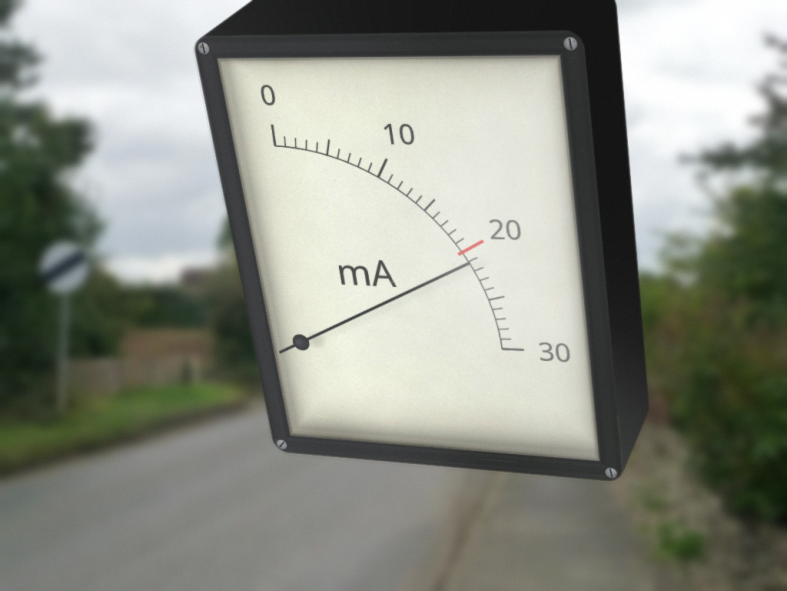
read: 21 mA
